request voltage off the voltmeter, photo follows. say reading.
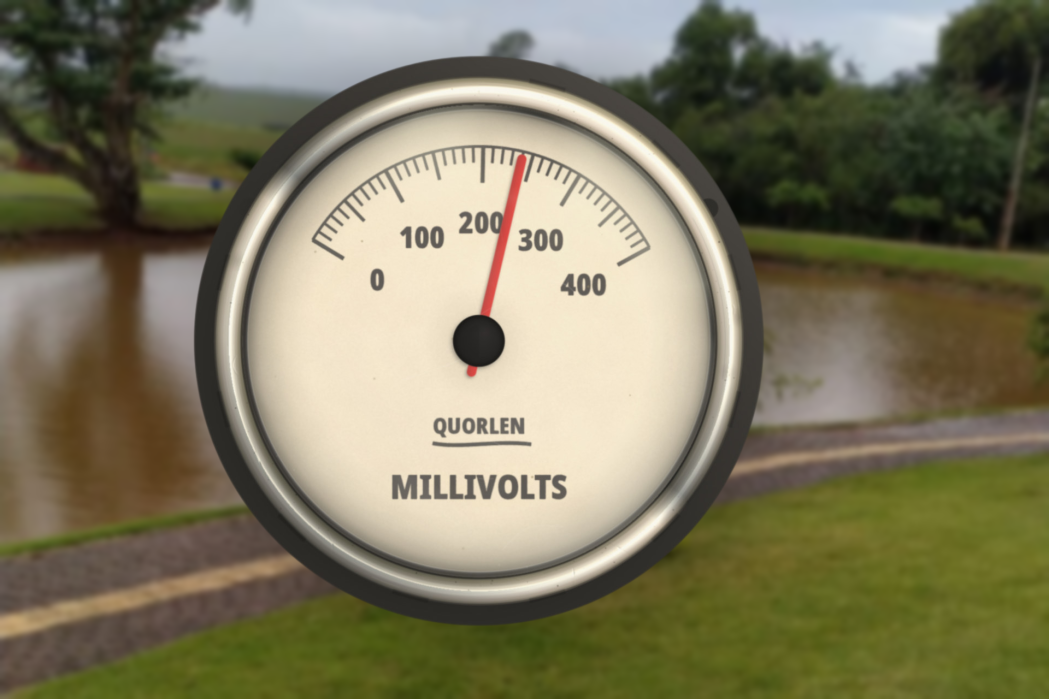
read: 240 mV
